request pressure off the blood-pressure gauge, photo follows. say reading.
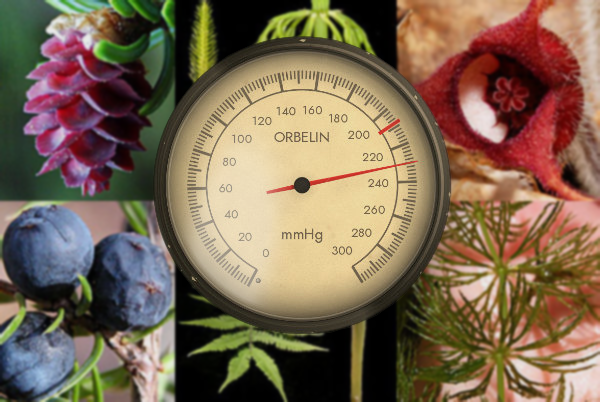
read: 230 mmHg
